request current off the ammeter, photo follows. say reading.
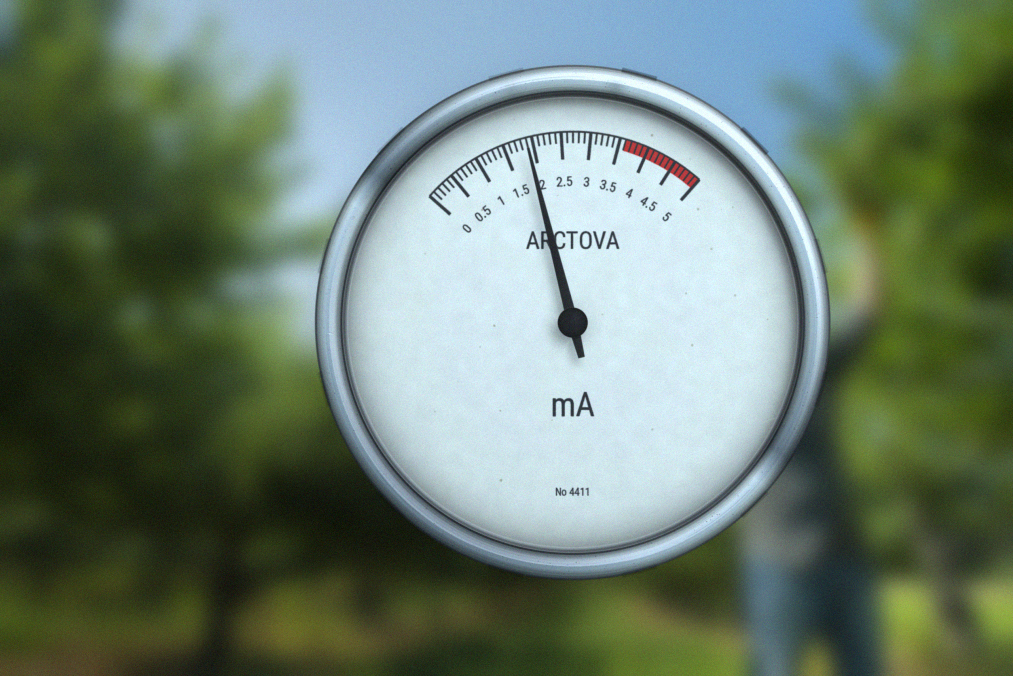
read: 1.9 mA
